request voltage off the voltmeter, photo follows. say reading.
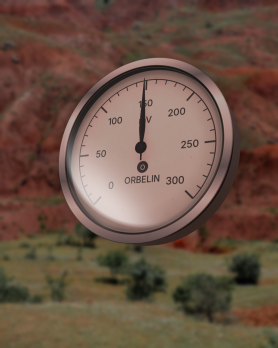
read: 150 mV
